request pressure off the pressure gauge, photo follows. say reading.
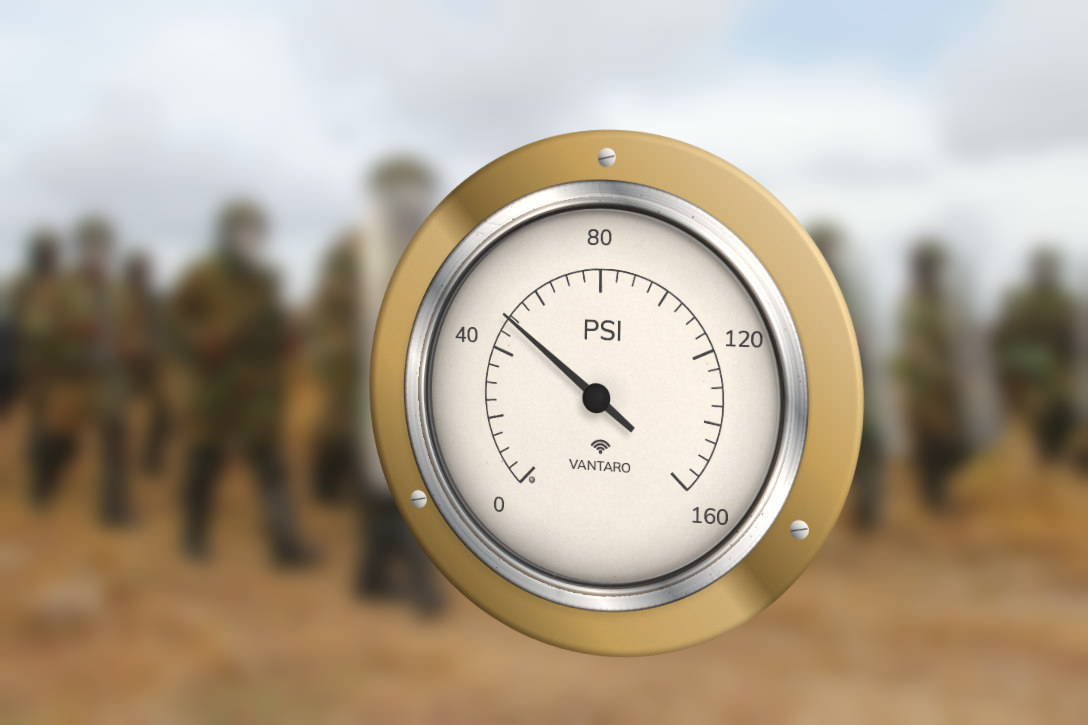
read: 50 psi
